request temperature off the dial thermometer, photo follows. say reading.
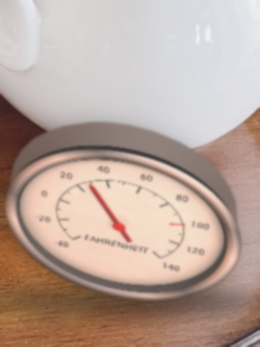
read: 30 °F
